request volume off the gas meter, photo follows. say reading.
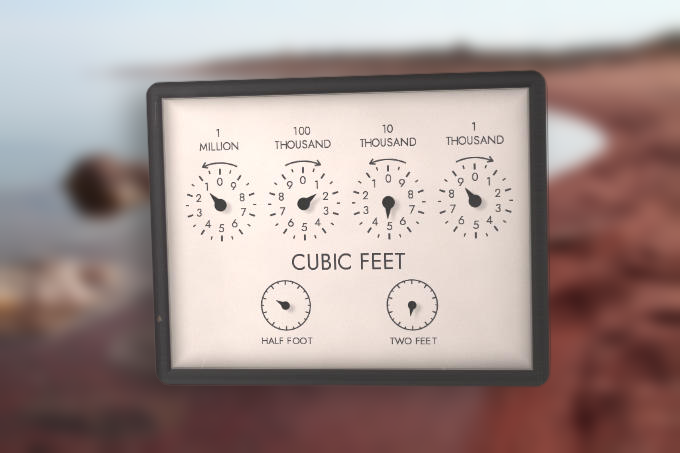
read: 114900 ft³
